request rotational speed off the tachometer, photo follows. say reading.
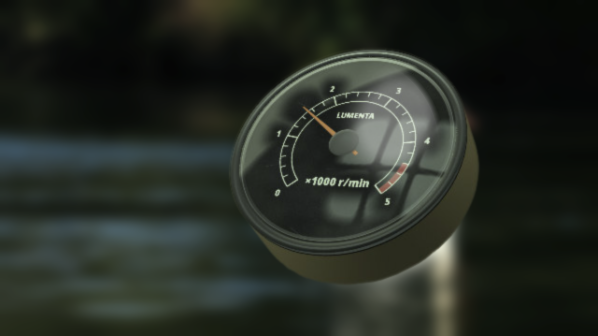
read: 1500 rpm
